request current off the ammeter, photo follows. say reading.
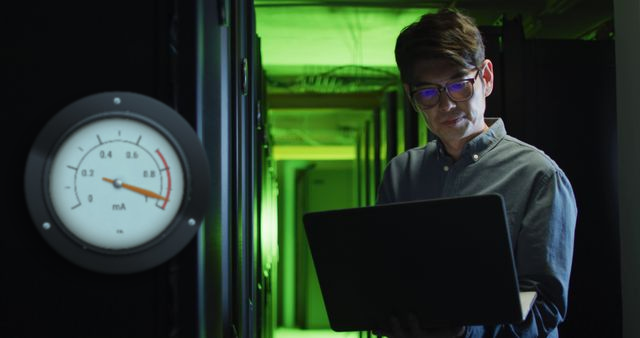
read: 0.95 mA
